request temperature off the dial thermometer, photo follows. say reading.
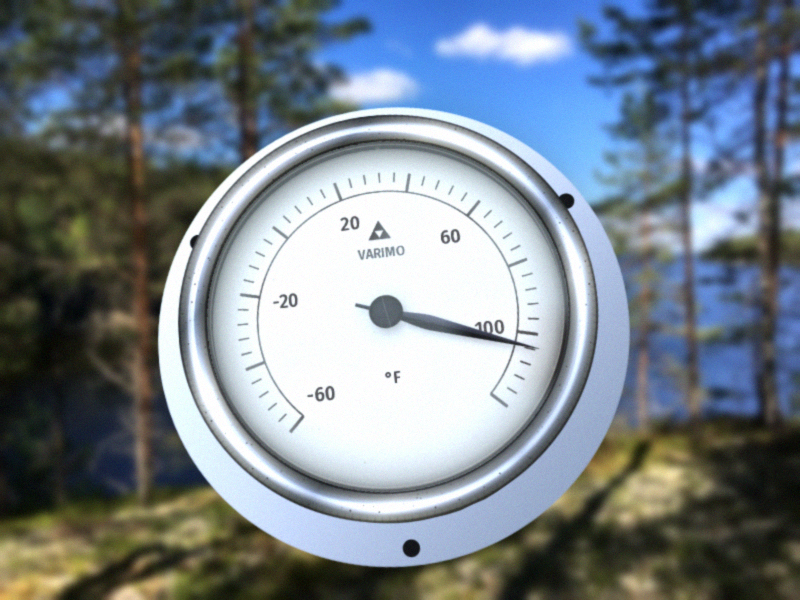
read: 104 °F
